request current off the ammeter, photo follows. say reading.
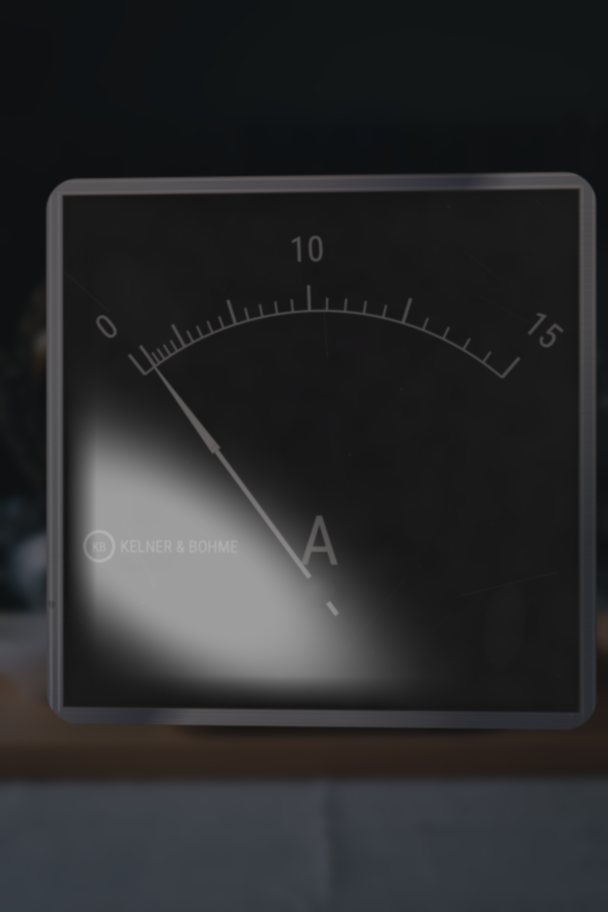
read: 2.5 A
